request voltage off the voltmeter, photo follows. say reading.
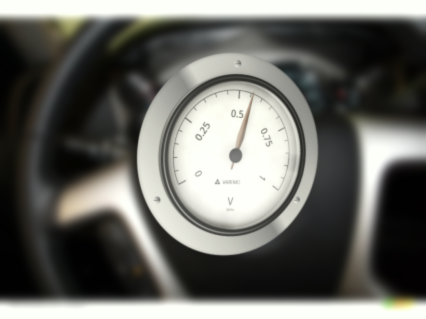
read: 0.55 V
